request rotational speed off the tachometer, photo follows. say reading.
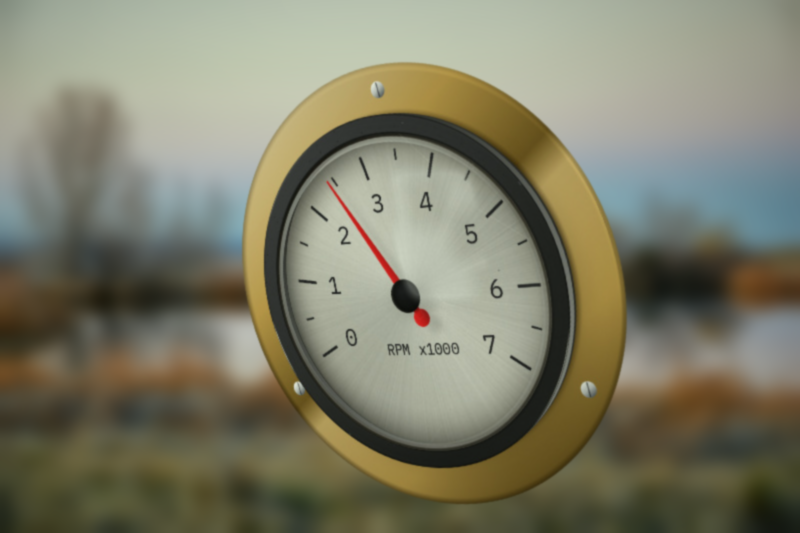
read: 2500 rpm
